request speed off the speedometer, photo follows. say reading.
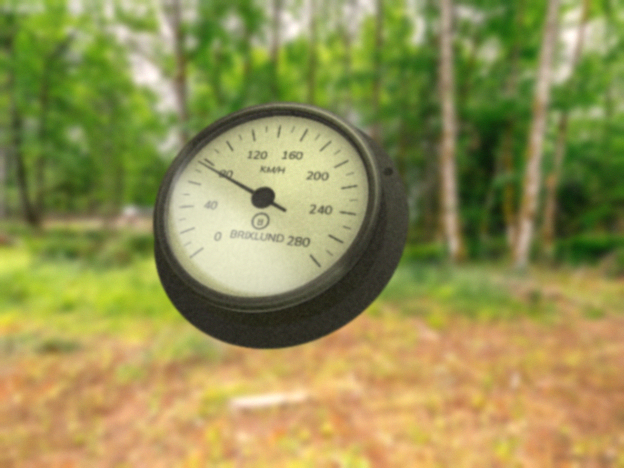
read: 75 km/h
